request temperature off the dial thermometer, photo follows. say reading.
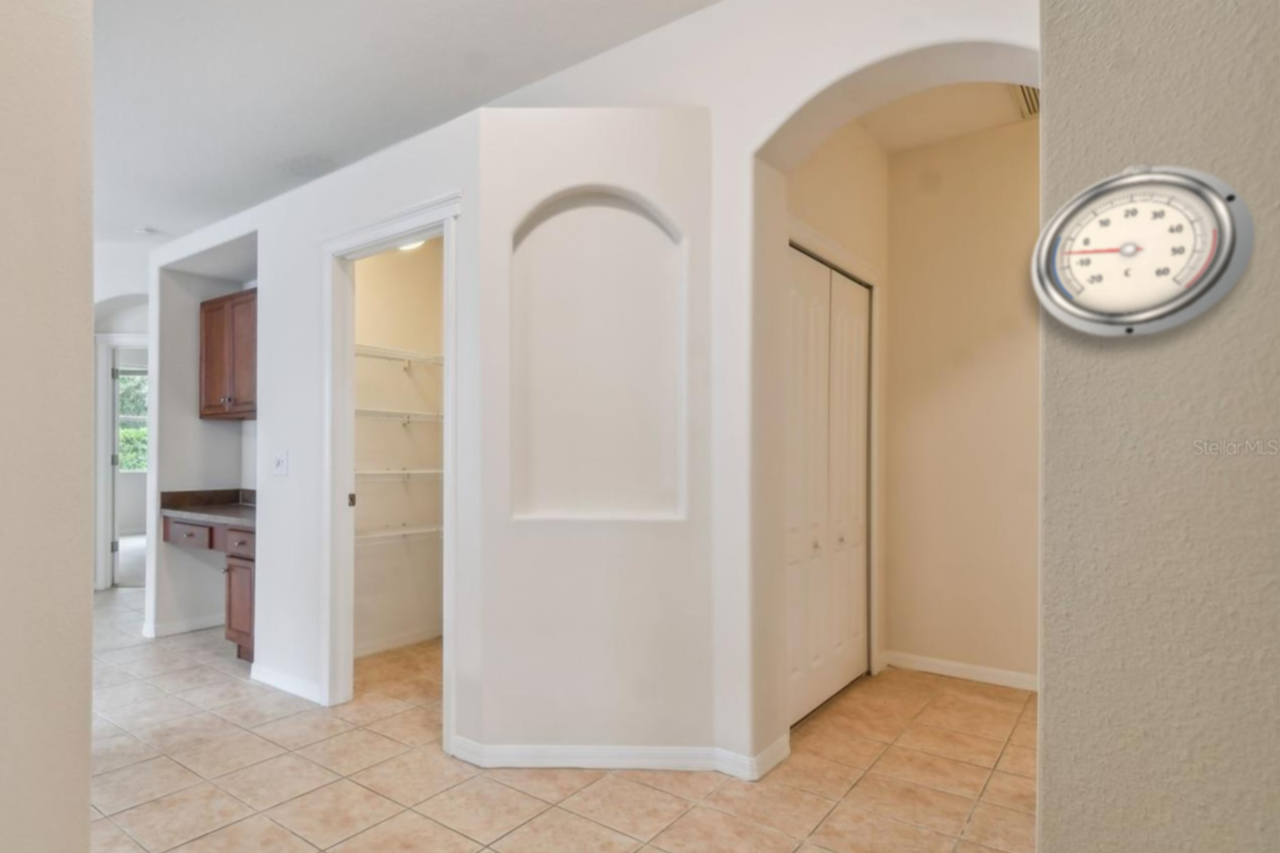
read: -5 °C
